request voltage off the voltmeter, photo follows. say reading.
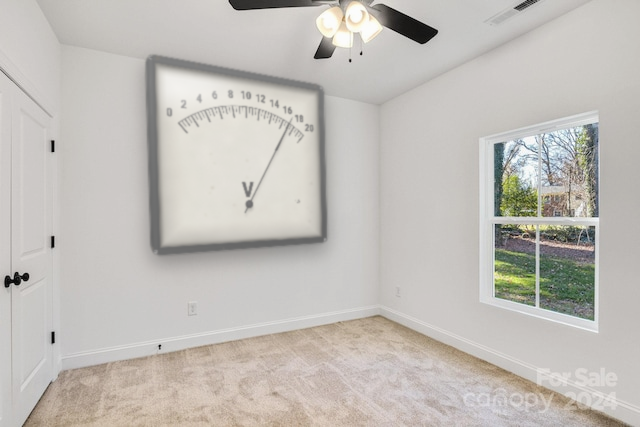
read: 17 V
